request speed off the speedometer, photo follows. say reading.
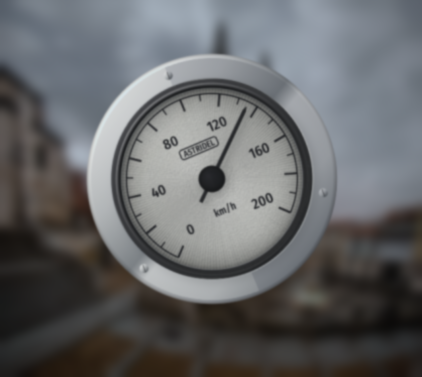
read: 135 km/h
